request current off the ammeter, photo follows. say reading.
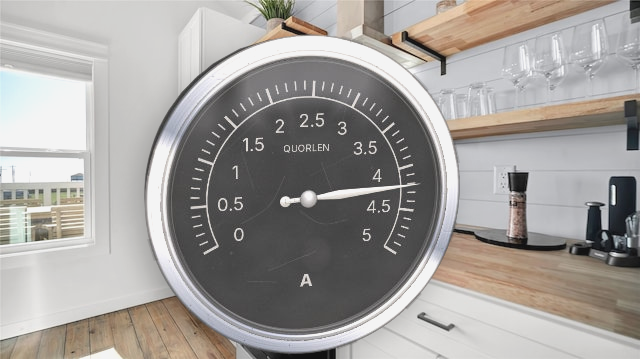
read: 4.2 A
